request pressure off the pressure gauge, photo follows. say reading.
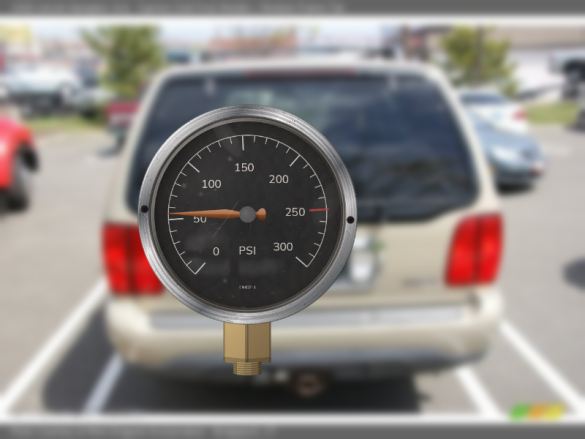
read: 55 psi
